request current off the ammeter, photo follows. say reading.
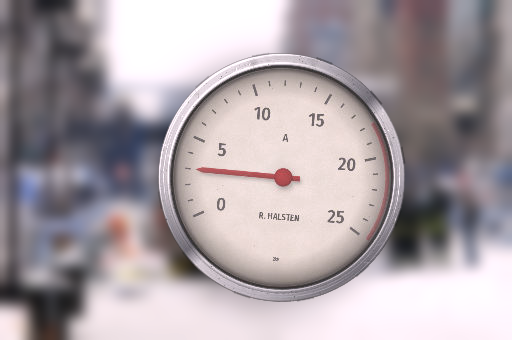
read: 3 A
